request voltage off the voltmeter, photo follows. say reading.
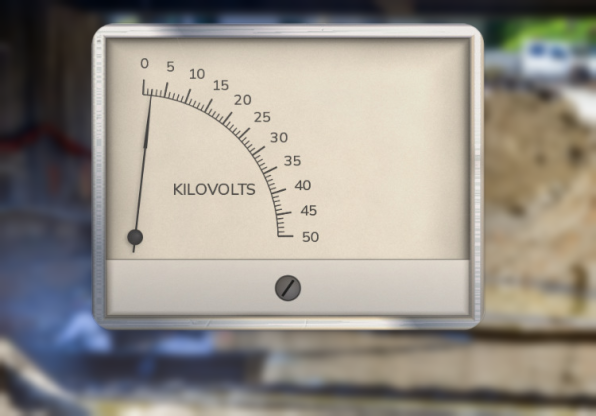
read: 2 kV
